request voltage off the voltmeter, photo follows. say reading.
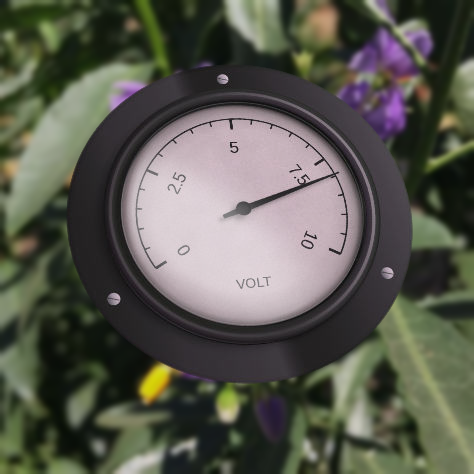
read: 8 V
